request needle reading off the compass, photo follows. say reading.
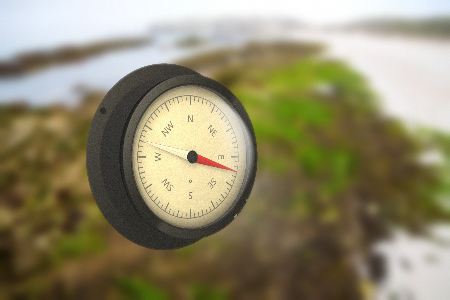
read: 105 °
